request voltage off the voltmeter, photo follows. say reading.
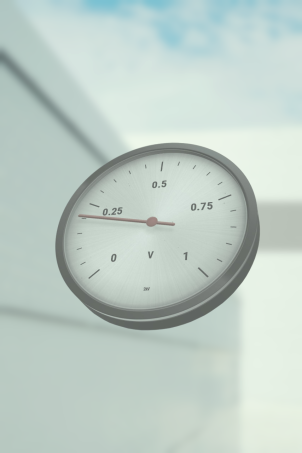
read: 0.2 V
